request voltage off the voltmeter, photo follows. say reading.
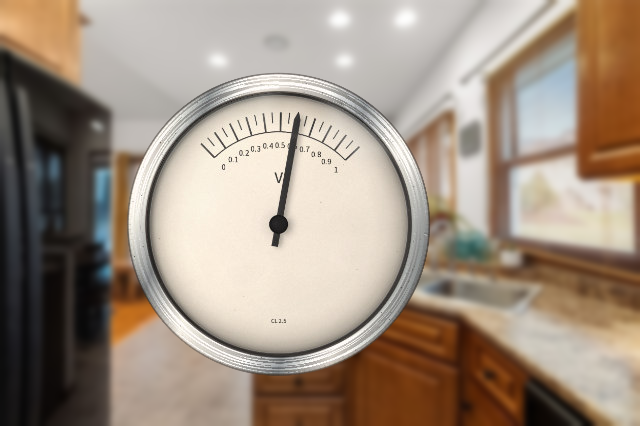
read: 0.6 V
